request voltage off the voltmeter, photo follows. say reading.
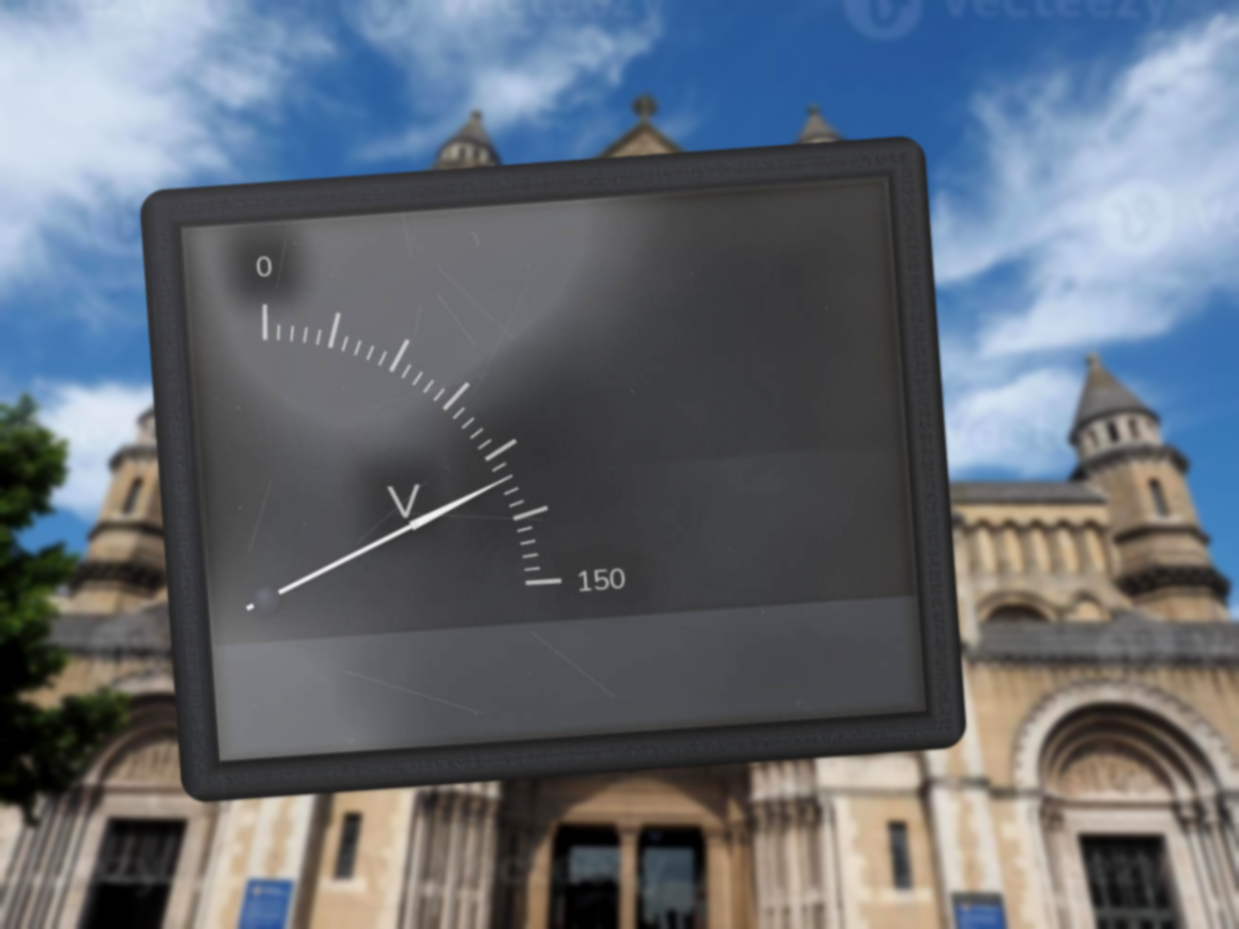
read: 110 V
